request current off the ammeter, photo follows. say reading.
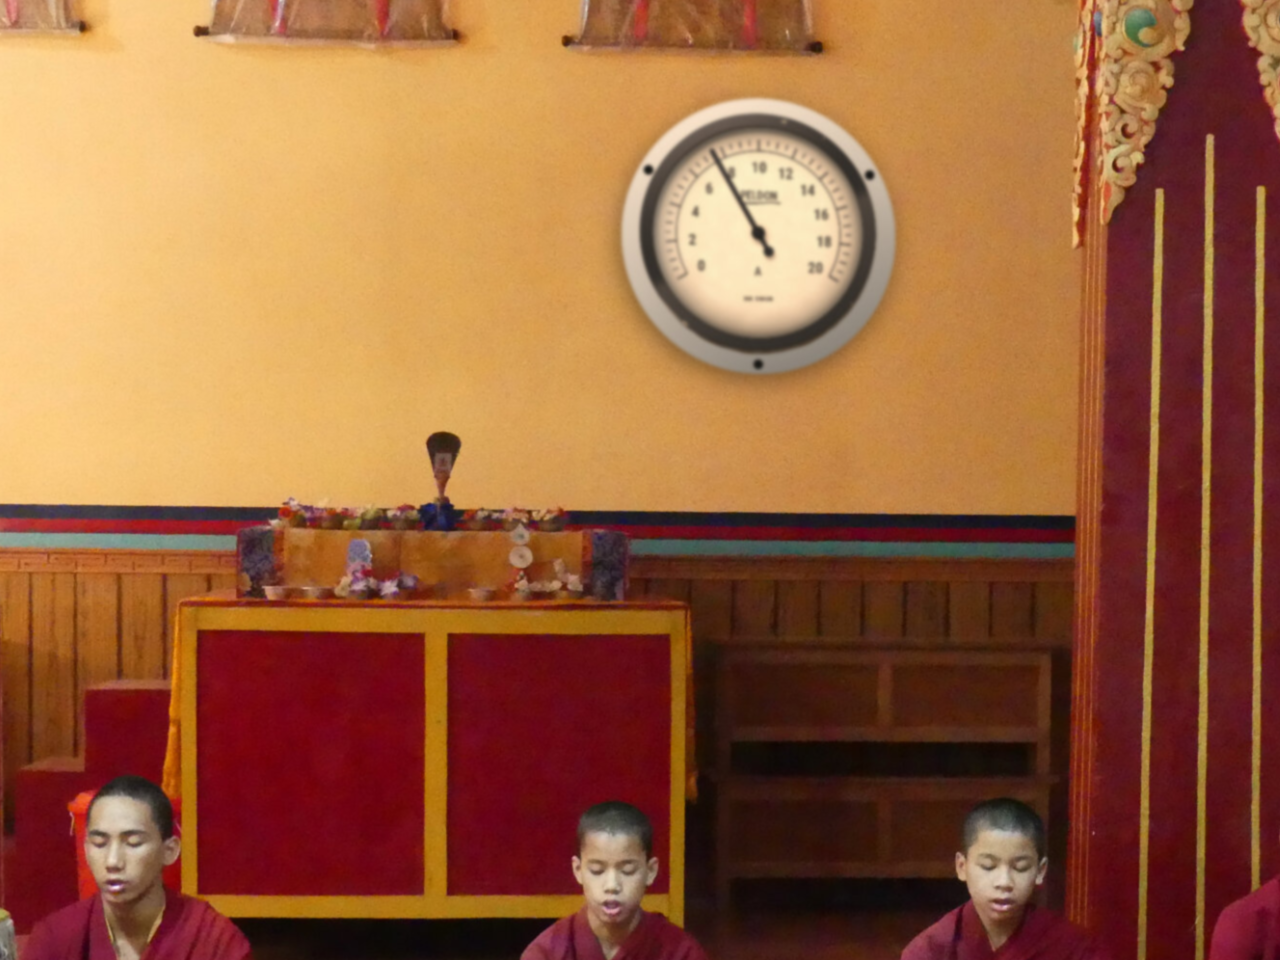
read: 7.5 A
